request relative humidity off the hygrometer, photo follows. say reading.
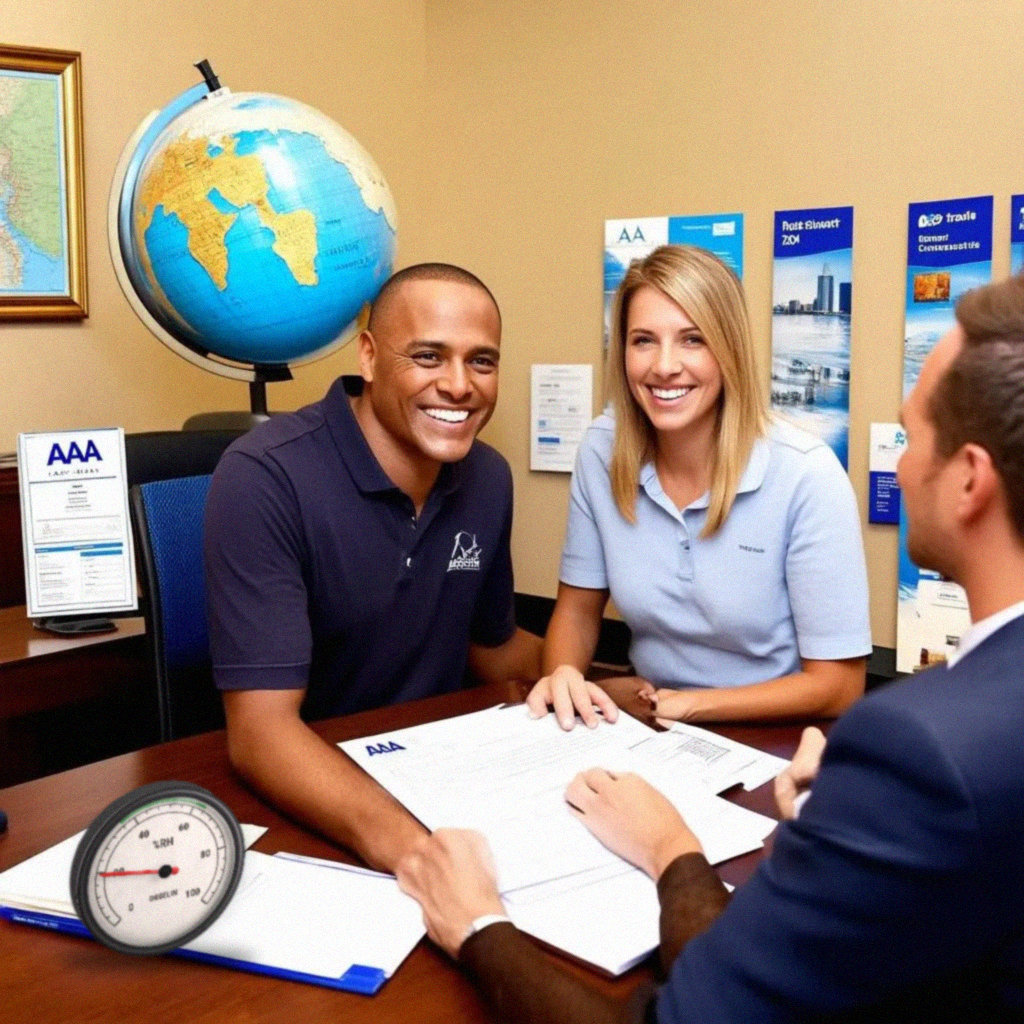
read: 20 %
